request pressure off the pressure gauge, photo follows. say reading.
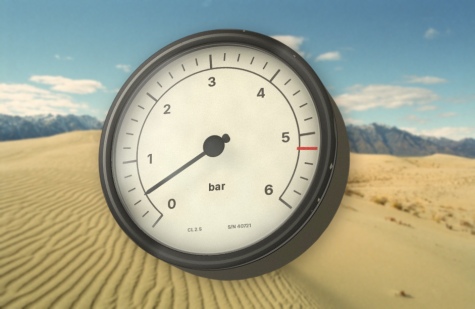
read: 0.4 bar
